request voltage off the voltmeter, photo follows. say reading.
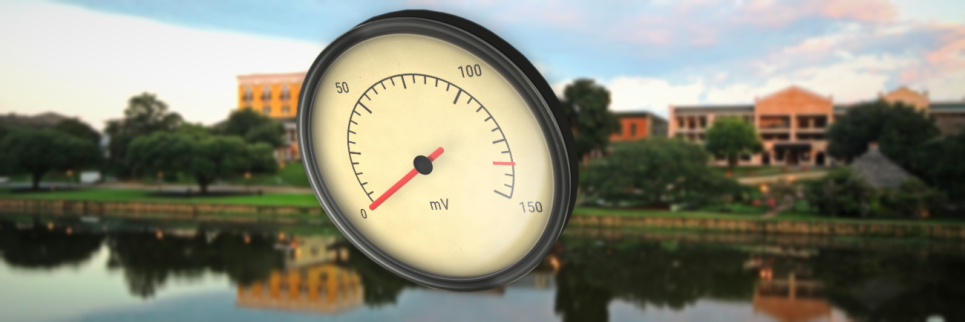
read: 0 mV
